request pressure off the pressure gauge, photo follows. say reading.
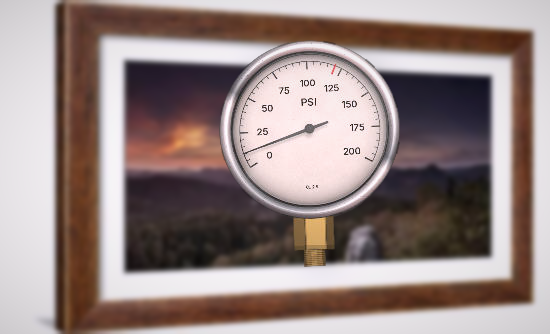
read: 10 psi
